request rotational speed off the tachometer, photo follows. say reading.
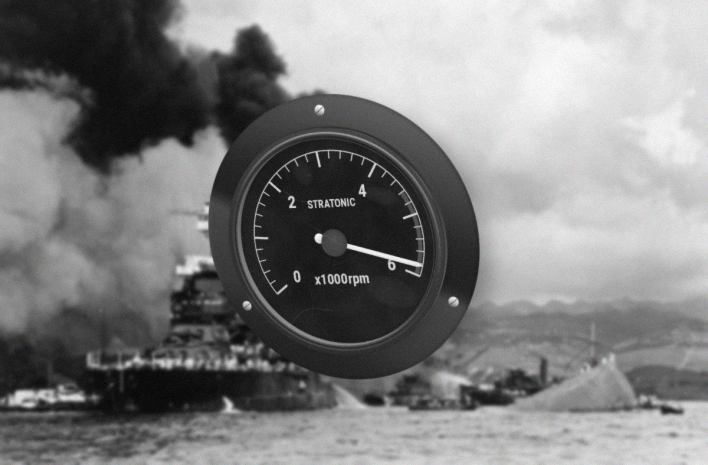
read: 5800 rpm
